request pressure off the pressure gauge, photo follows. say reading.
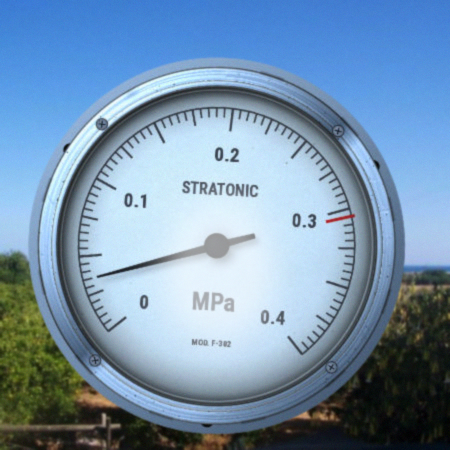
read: 0.035 MPa
